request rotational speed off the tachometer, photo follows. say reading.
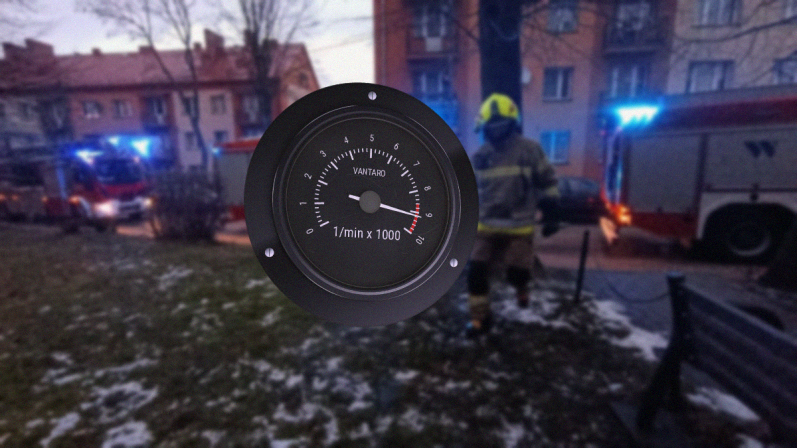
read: 9200 rpm
